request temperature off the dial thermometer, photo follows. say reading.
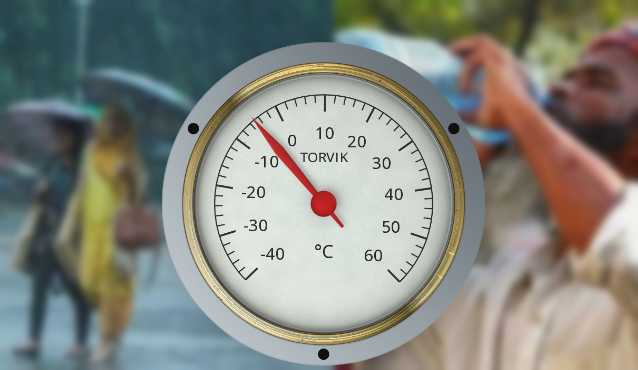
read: -5 °C
